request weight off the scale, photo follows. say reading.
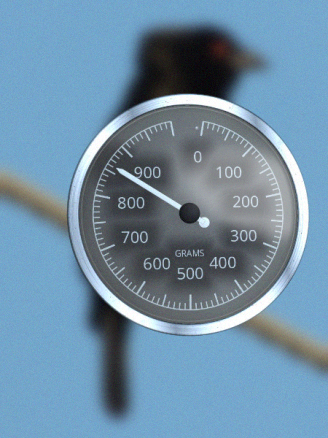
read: 860 g
